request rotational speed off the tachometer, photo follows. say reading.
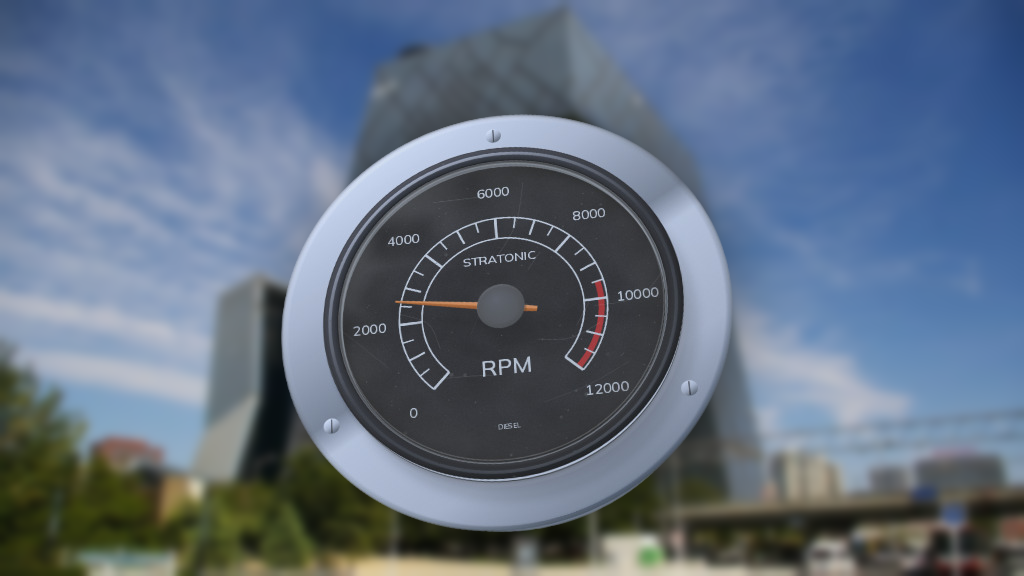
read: 2500 rpm
